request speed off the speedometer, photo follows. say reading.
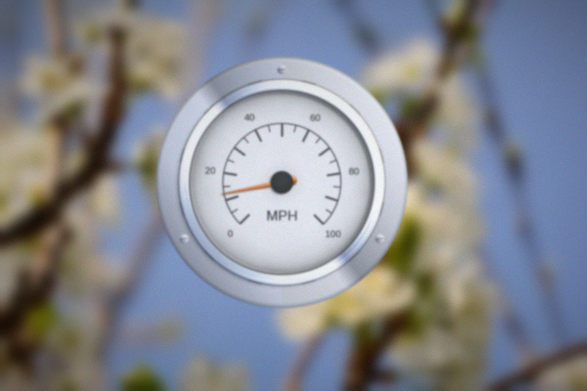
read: 12.5 mph
